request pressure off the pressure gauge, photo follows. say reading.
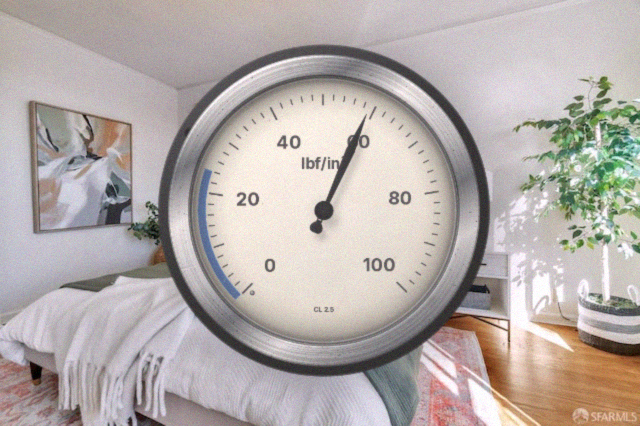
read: 59 psi
